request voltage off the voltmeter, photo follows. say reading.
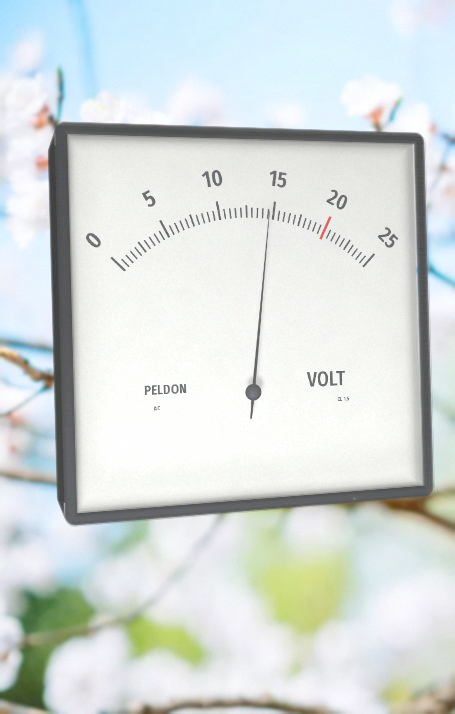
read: 14.5 V
